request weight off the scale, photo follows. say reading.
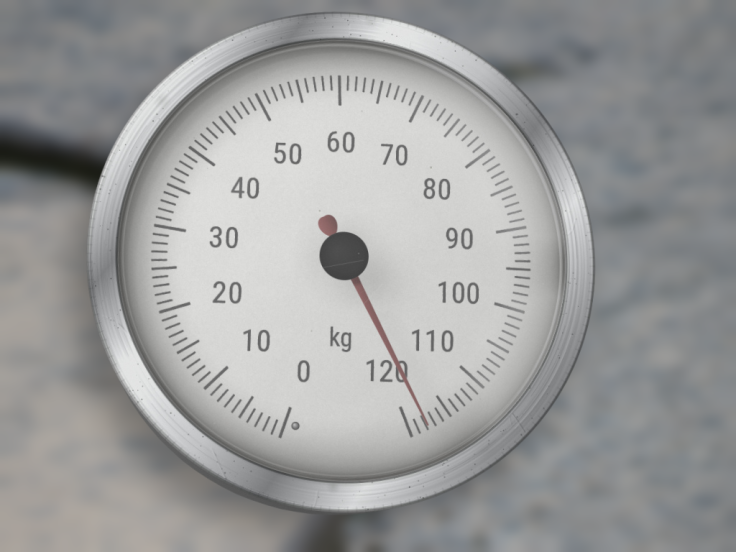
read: 118 kg
